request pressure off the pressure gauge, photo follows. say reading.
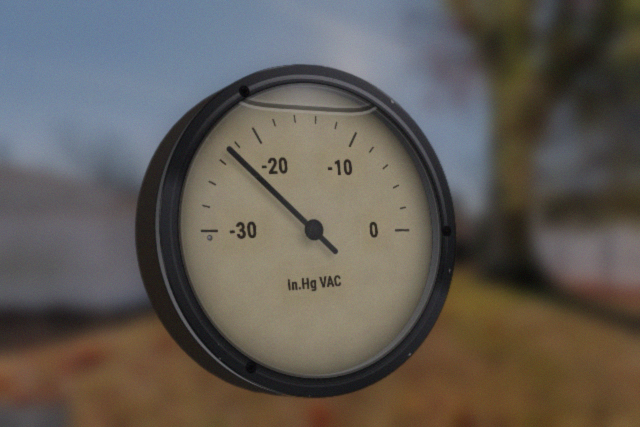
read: -23 inHg
